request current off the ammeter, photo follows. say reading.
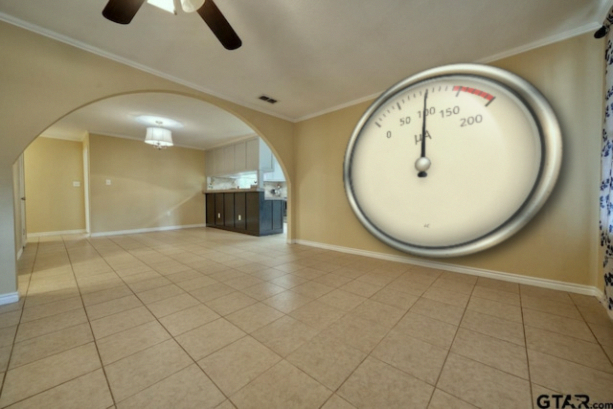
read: 100 µA
